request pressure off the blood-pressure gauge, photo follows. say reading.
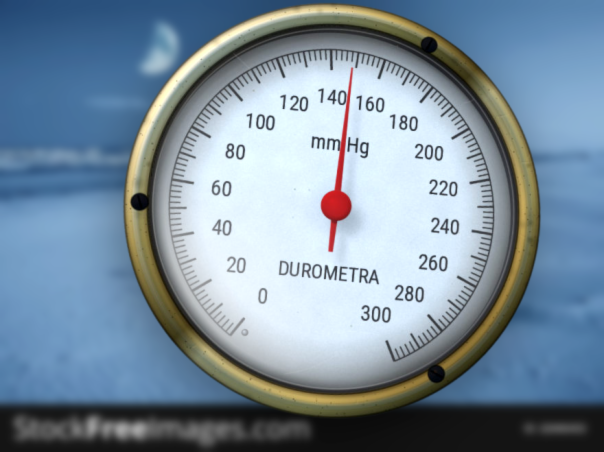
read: 148 mmHg
